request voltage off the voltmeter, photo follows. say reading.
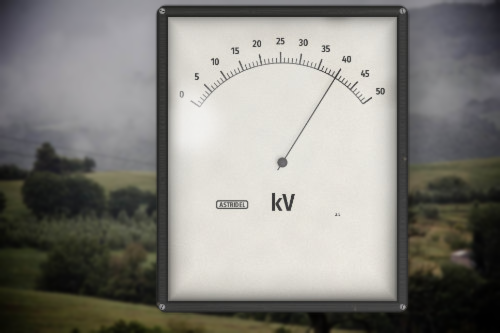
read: 40 kV
